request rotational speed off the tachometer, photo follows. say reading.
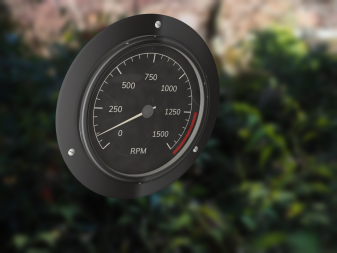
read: 100 rpm
